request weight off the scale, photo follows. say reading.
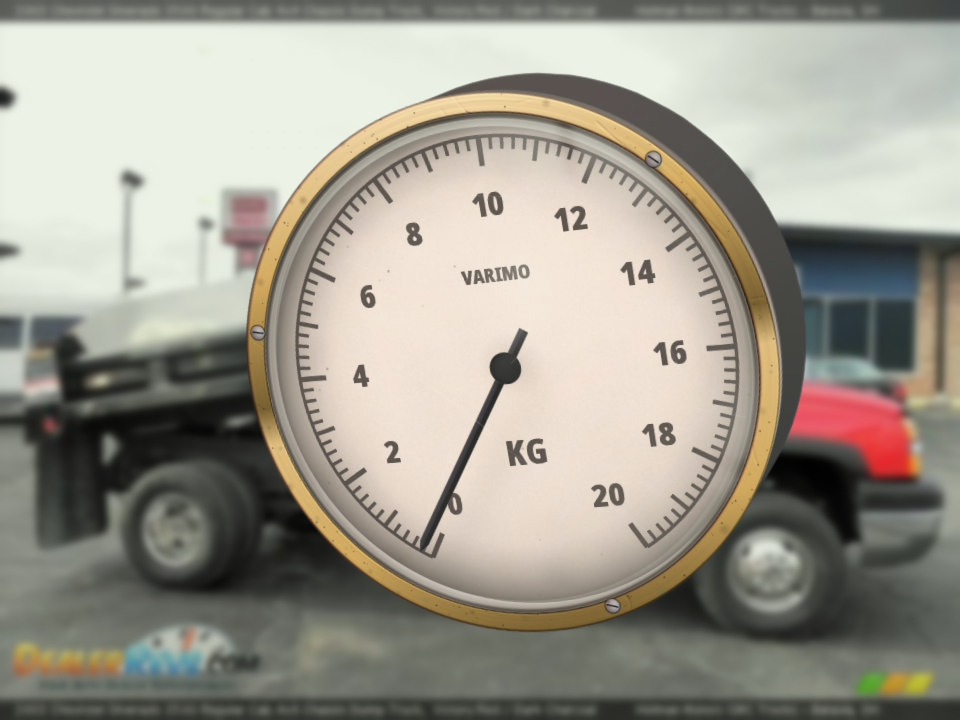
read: 0.2 kg
